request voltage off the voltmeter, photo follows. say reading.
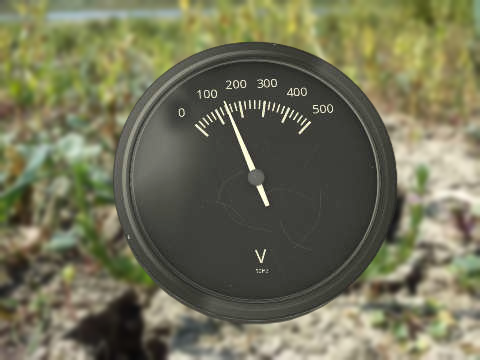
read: 140 V
